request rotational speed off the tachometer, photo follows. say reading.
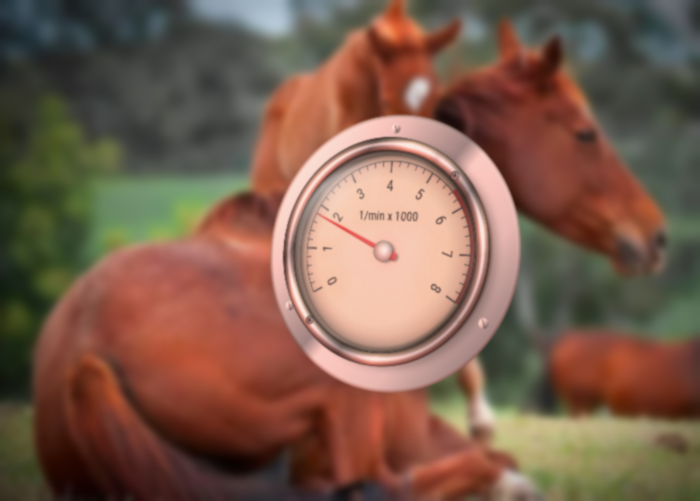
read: 1800 rpm
